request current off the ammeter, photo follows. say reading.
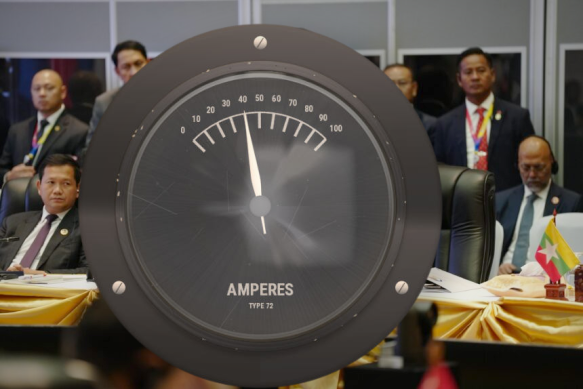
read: 40 A
